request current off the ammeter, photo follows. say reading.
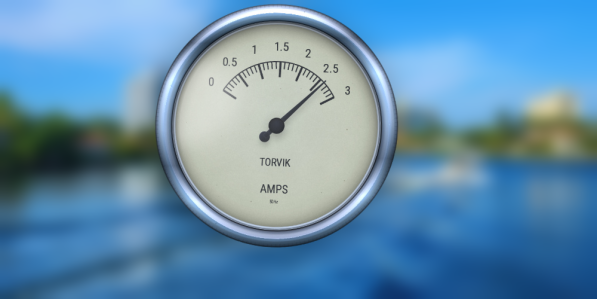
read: 2.6 A
